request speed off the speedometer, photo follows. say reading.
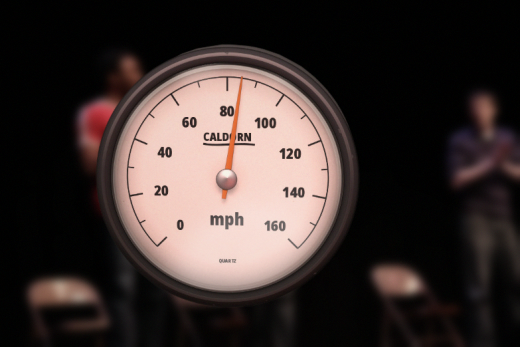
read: 85 mph
